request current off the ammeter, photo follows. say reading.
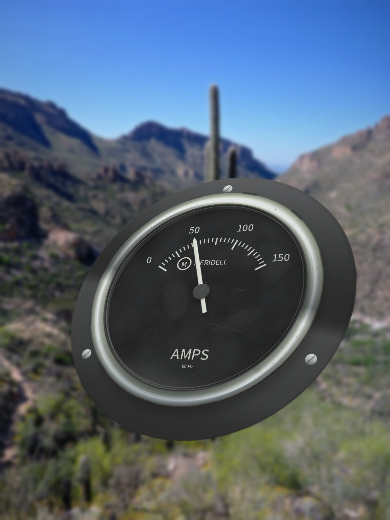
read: 50 A
